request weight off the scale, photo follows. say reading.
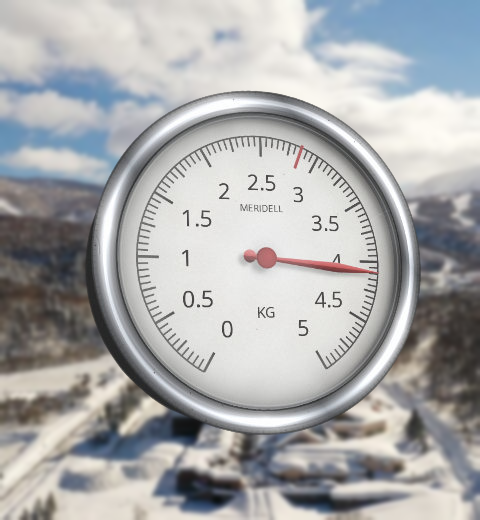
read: 4.1 kg
